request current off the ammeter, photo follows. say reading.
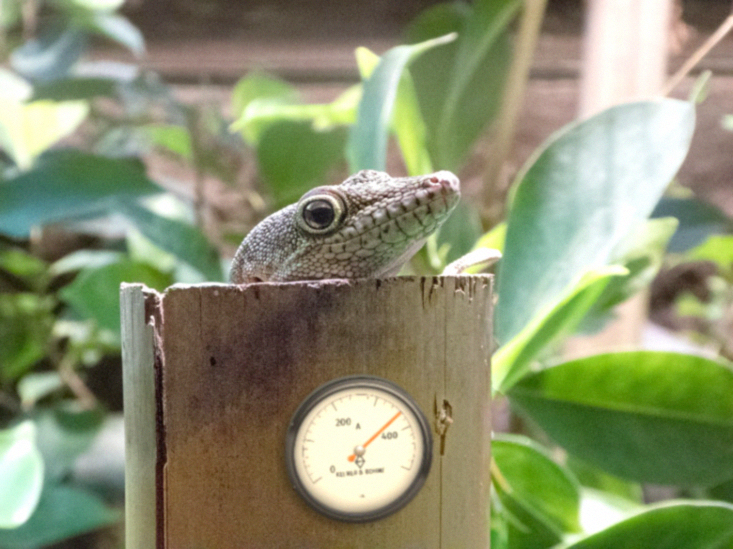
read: 360 A
